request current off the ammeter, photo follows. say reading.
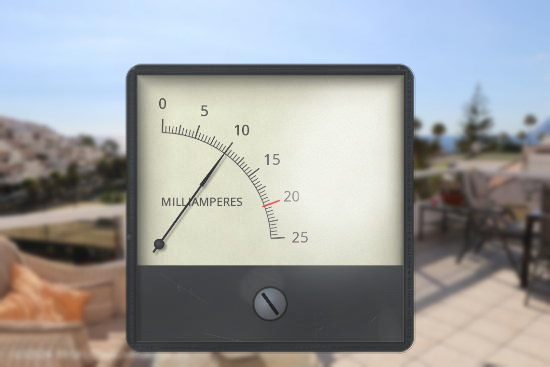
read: 10 mA
